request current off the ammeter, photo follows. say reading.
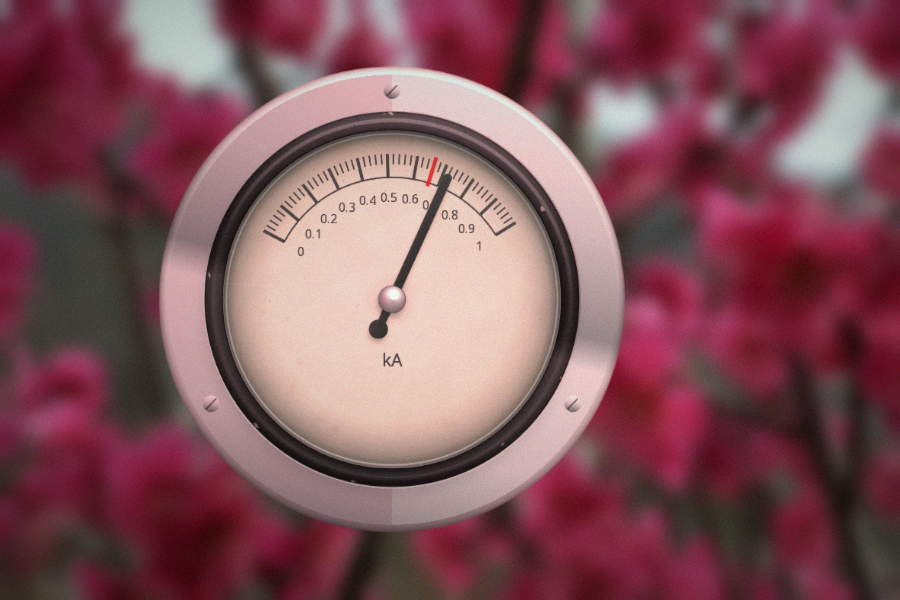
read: 0.72 kA
